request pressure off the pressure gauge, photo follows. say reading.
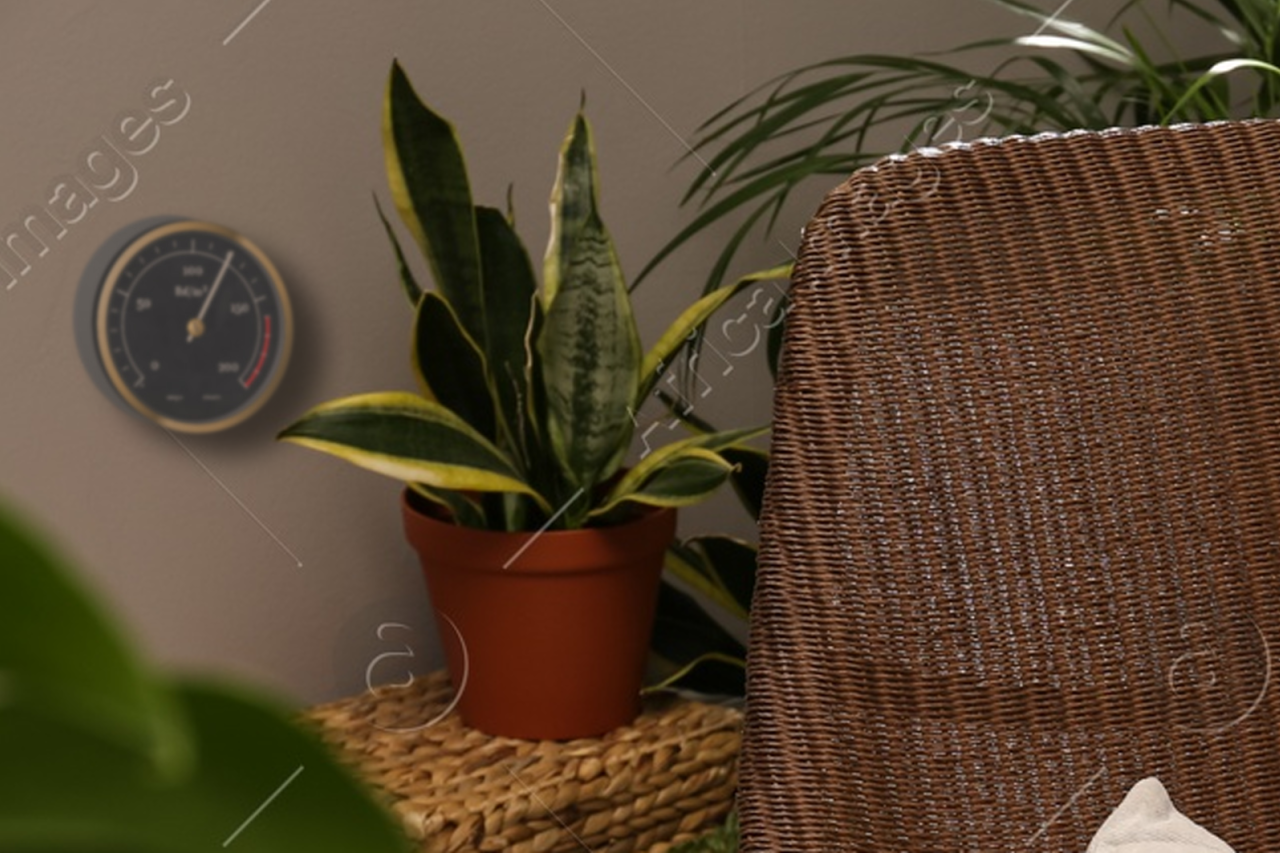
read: 120 psi
